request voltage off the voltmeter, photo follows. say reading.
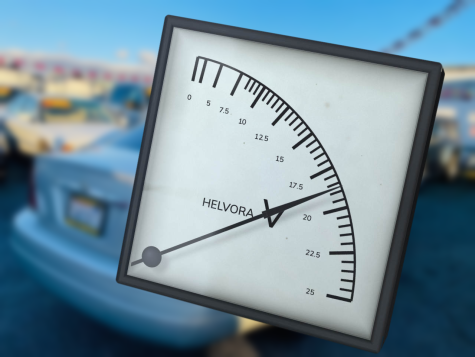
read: 18.75 V
